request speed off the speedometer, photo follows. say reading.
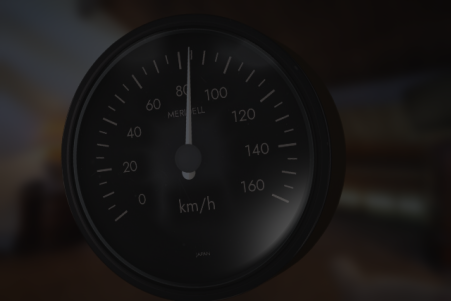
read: 85 km/h
